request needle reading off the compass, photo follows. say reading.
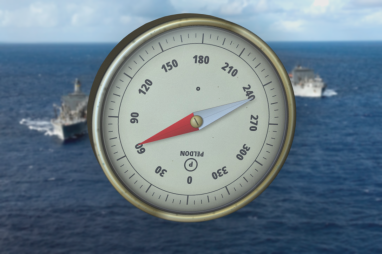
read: 65 °
